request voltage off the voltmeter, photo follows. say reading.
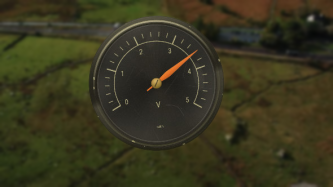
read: 3.6 V
